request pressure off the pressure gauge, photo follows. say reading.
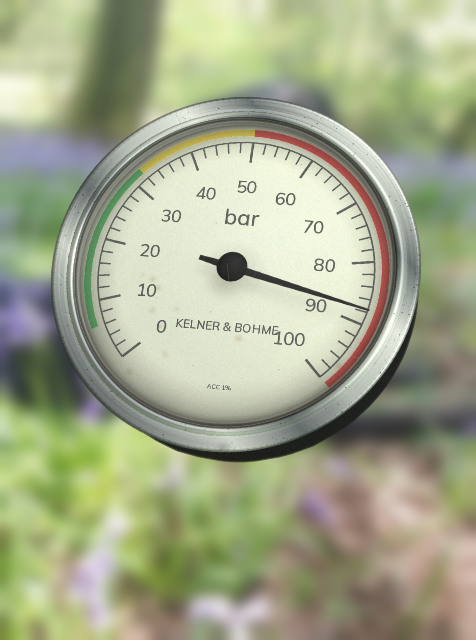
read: 88 bar
